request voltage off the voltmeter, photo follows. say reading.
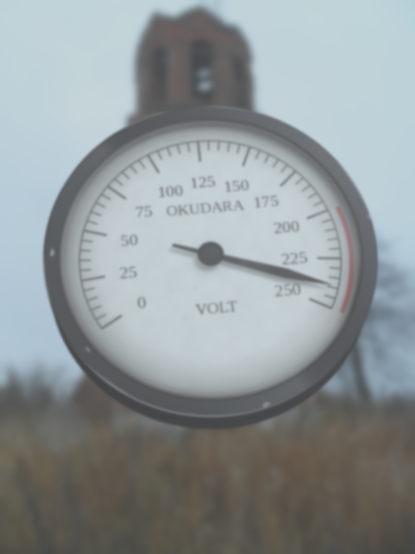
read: 240 V
